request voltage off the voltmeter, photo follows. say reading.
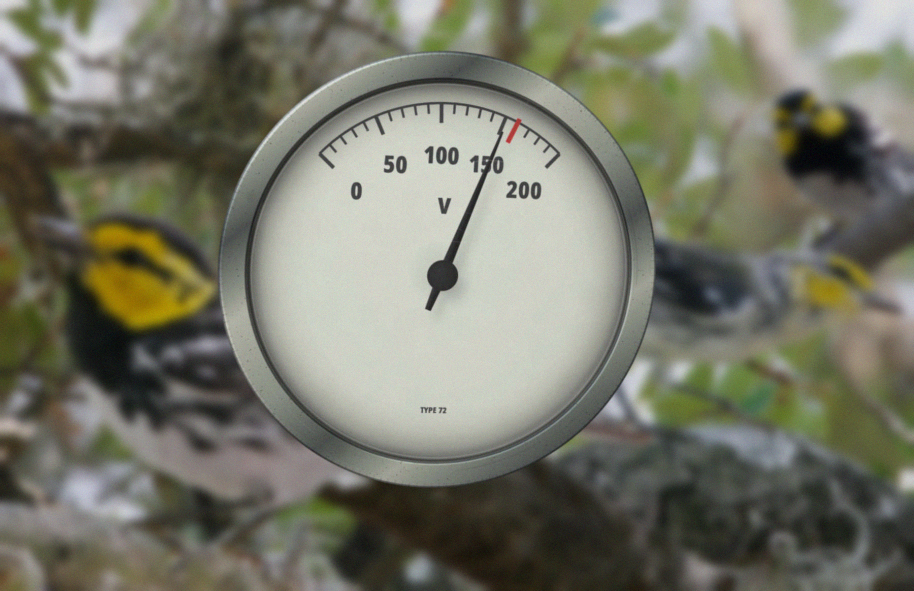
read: 150 V
